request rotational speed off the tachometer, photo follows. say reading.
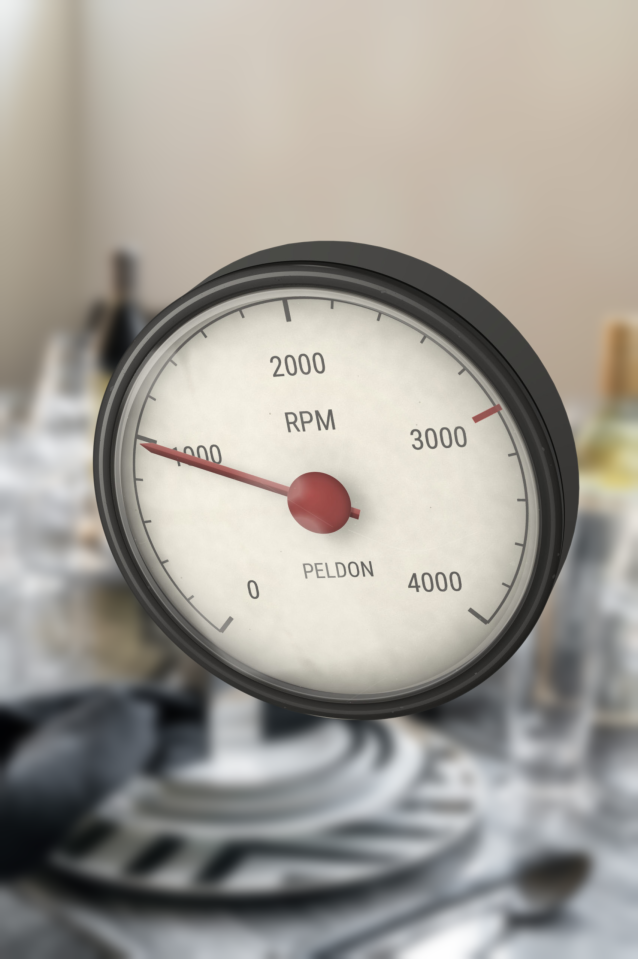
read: 1000 rpm
